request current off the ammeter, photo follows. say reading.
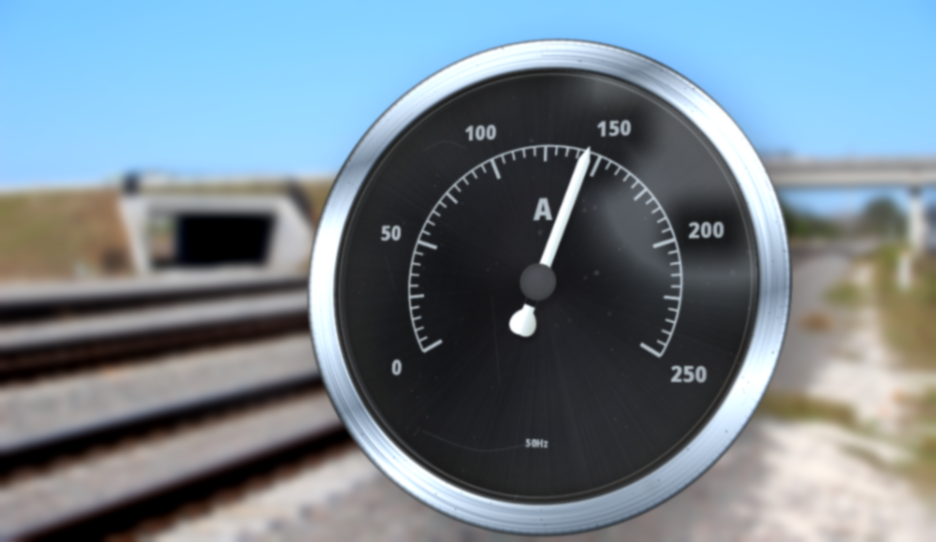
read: 145 A
